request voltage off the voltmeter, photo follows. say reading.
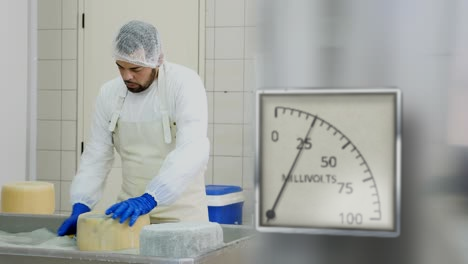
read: 25 mV
